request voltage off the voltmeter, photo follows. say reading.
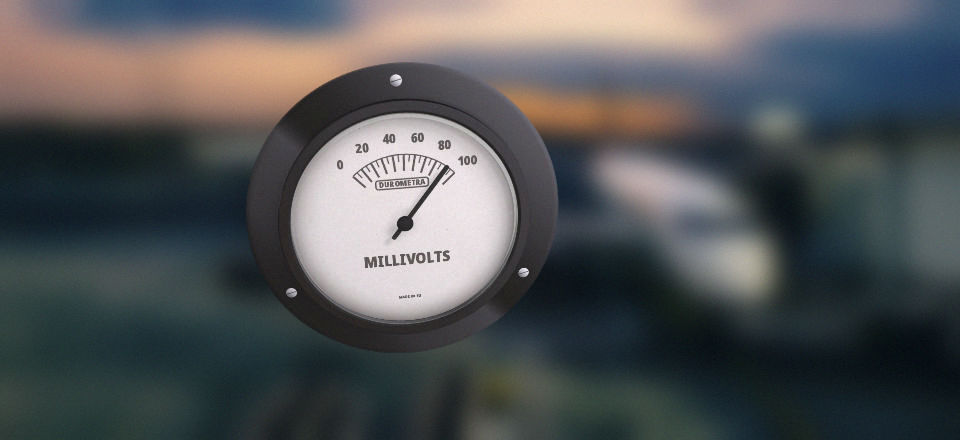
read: 90 mV
